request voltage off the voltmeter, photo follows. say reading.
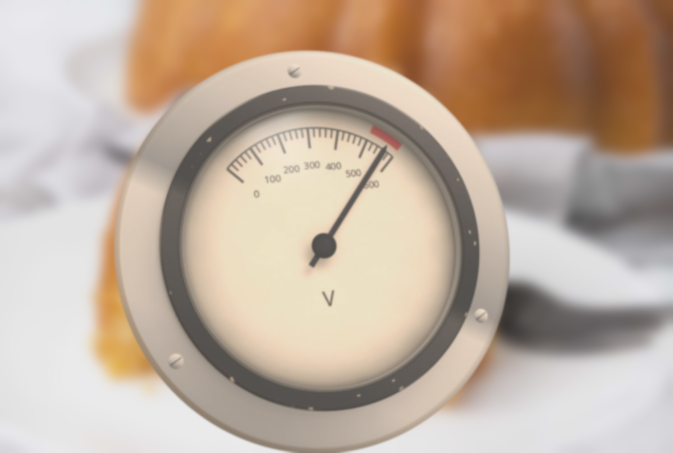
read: 560 V
